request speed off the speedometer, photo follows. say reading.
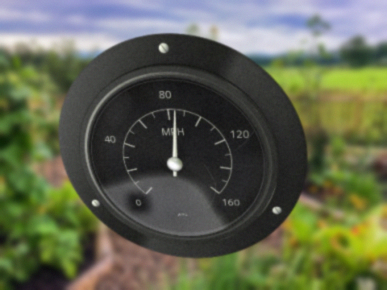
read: 85 mph
